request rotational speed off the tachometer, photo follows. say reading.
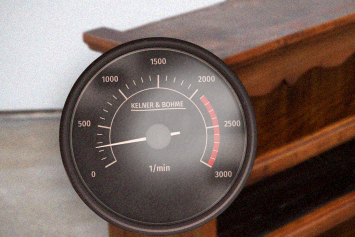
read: 250 rpm
